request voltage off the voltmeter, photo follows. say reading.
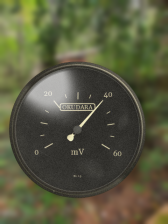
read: 40 mV
